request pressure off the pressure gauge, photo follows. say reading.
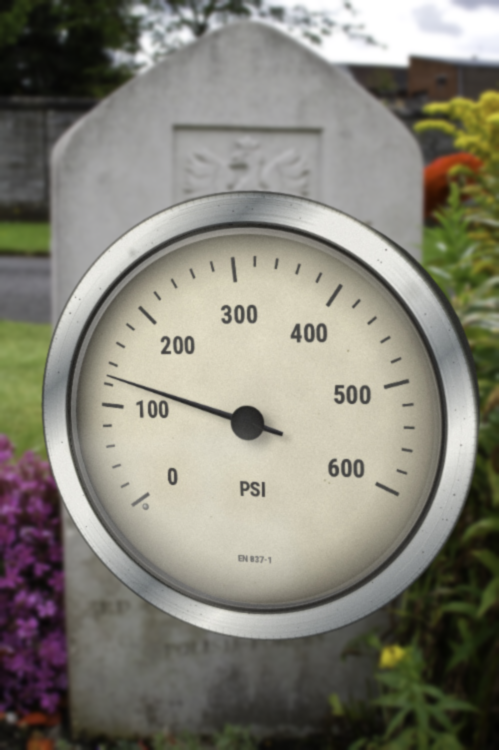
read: 130 psi
